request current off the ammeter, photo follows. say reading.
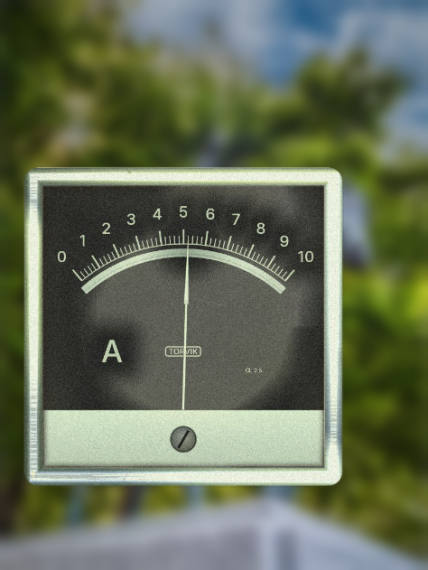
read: 5.2 A
